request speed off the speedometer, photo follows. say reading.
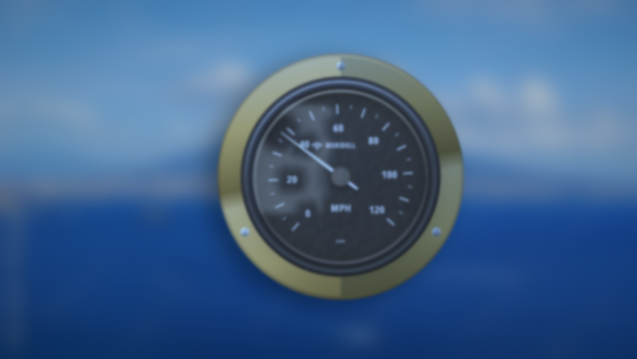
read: 37.5 mph
